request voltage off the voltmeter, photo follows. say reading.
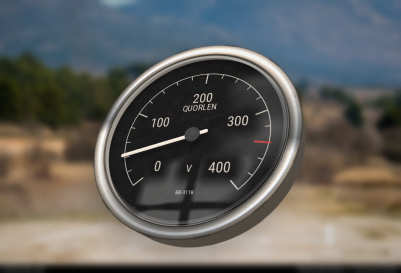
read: 40 V
